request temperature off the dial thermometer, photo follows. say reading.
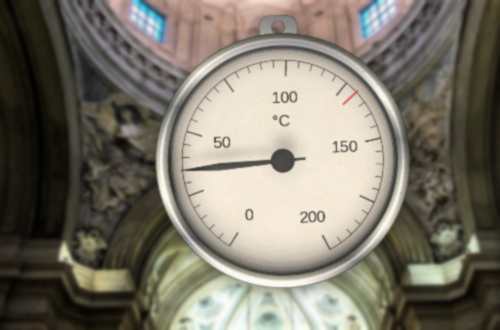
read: 35 °C
